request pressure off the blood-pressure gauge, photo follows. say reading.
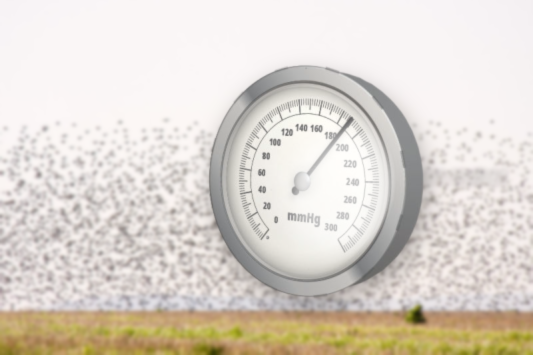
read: 190 mmHg
